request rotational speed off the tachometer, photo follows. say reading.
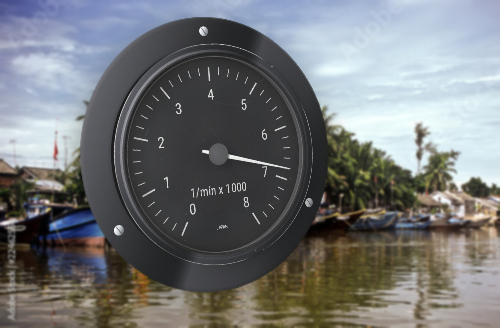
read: 6800 rpm
